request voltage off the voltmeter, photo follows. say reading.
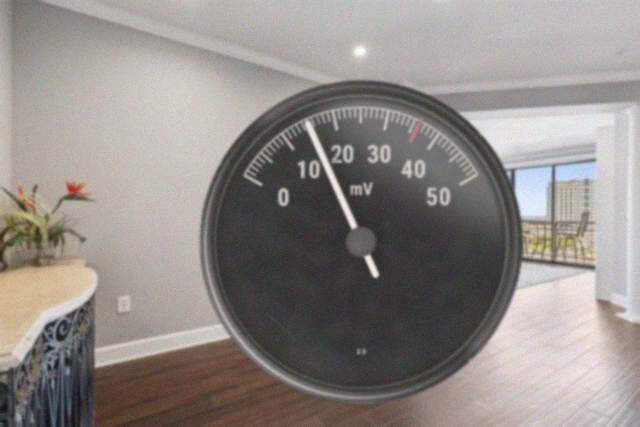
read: 15 mV
